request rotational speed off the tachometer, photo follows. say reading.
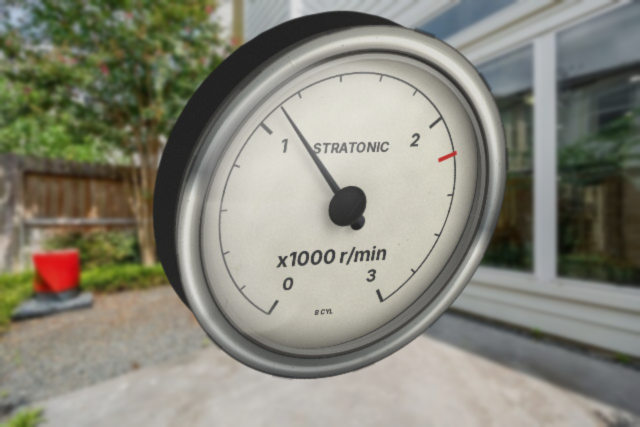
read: 1100 rpm
